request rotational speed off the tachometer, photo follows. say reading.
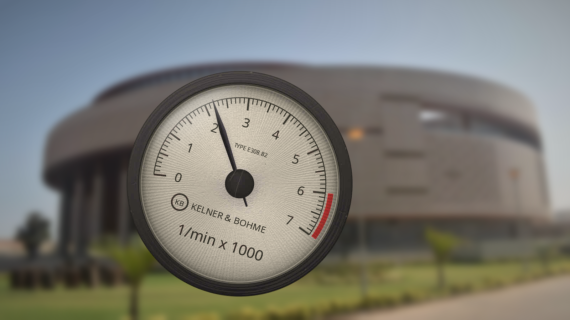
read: 2200 rpm
